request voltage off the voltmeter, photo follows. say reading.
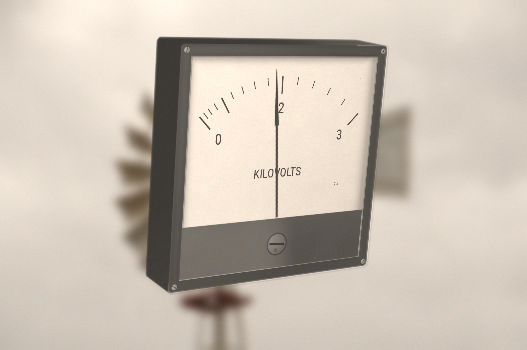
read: 1.9 kV
